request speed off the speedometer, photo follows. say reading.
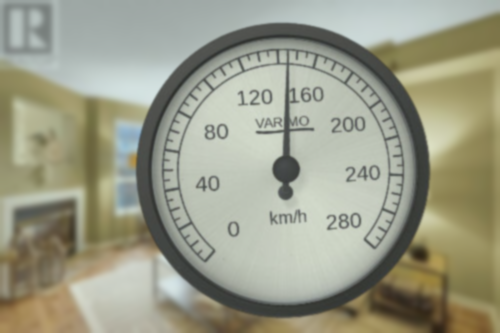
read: 145 km/h
